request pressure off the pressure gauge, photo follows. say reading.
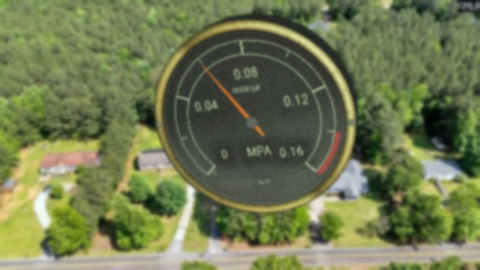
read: 0.06 MPa
